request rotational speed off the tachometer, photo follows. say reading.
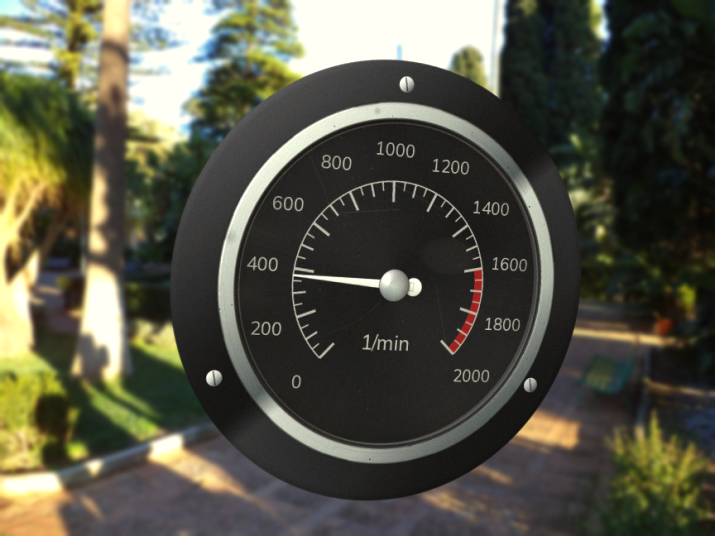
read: 375 rpm
